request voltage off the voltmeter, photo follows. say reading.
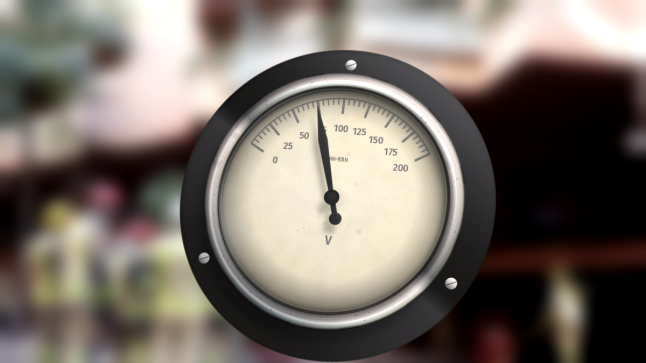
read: 75 V
